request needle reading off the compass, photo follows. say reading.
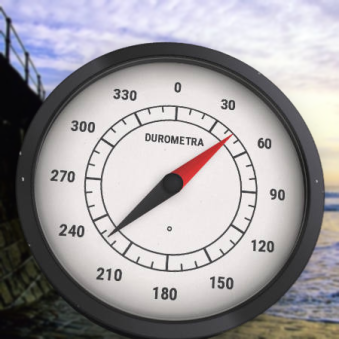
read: 45 °
